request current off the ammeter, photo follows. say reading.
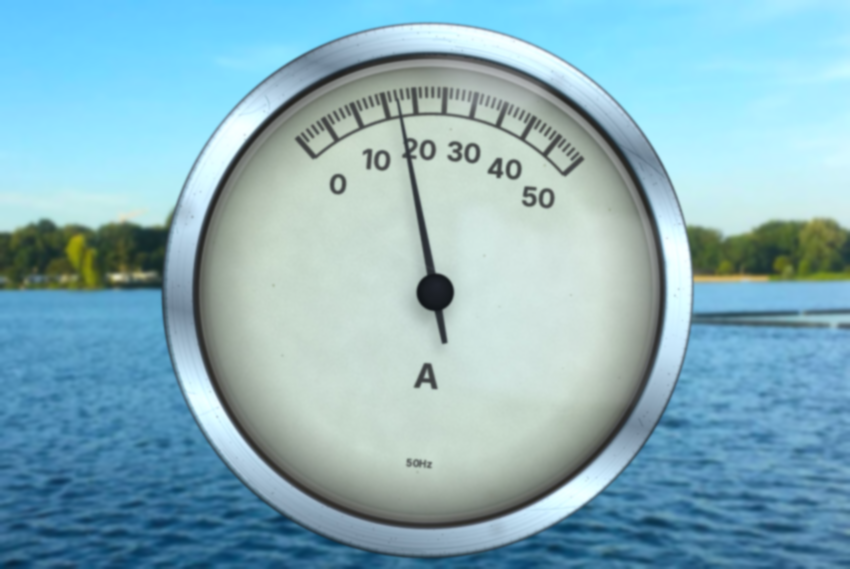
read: 17 A
